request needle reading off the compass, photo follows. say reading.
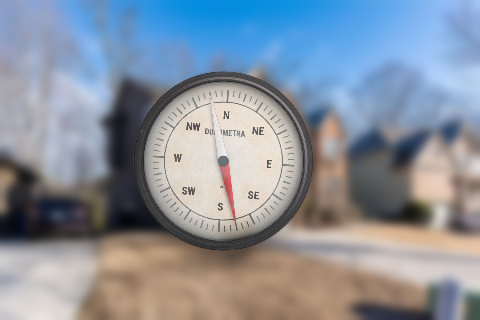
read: 165 °
